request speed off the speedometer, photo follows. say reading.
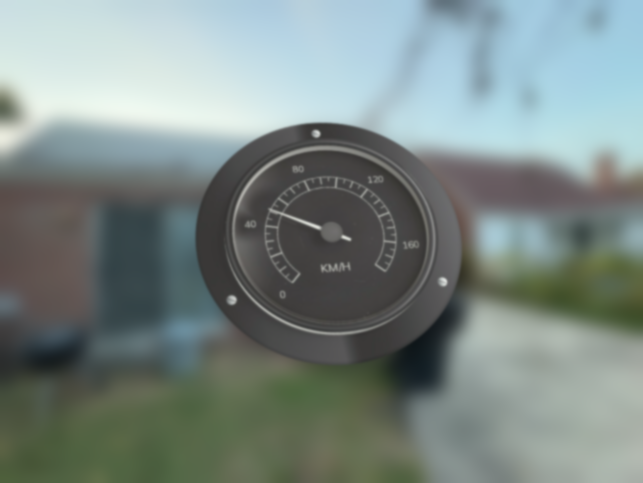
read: 50 km/h
